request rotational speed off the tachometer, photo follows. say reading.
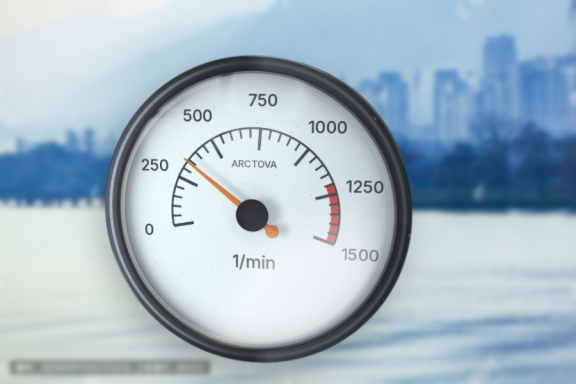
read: 350 rpm
